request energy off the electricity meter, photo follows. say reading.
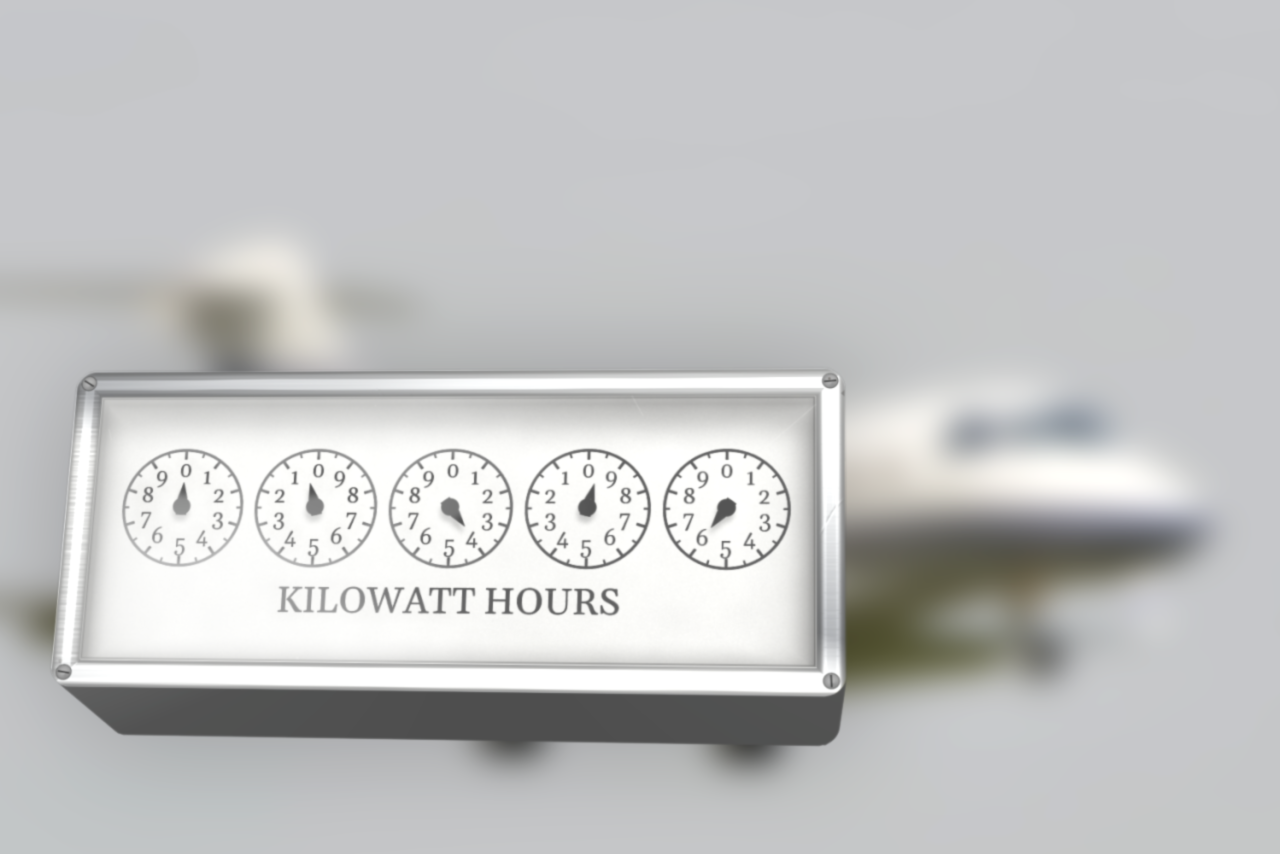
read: 396 kWh
